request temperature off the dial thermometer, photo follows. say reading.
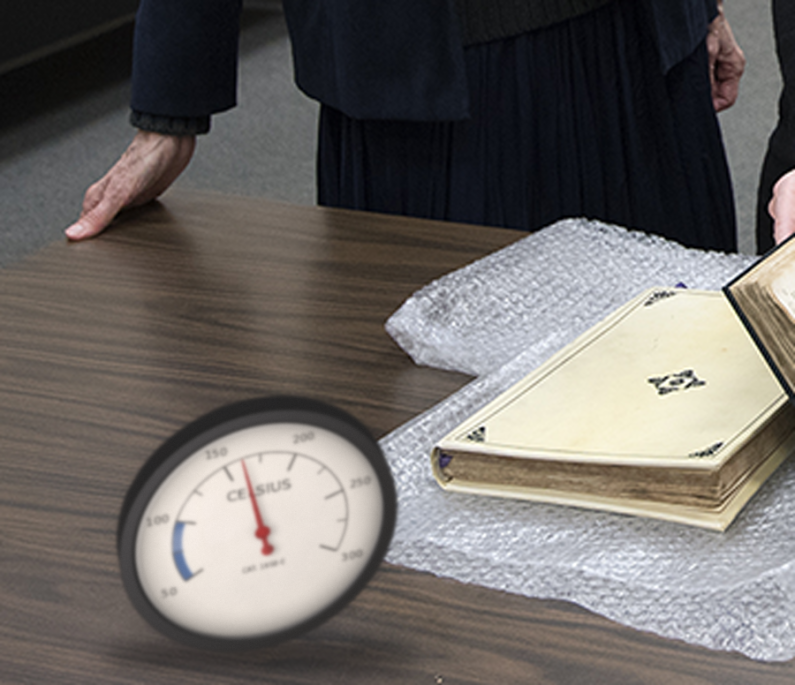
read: 162.5 °C
